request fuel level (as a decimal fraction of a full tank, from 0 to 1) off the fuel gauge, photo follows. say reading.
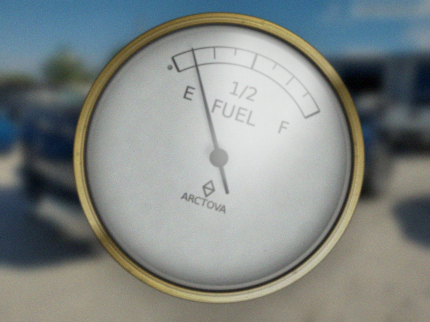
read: 0.125
